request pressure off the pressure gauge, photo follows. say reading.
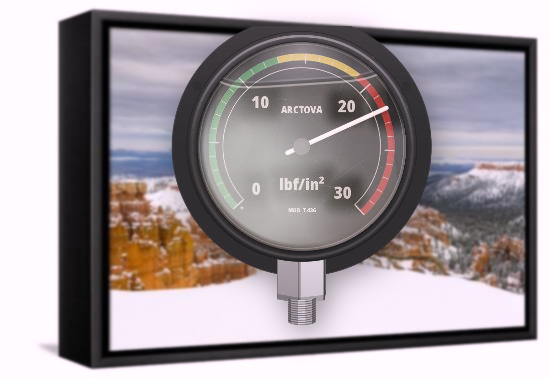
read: 22 psi
